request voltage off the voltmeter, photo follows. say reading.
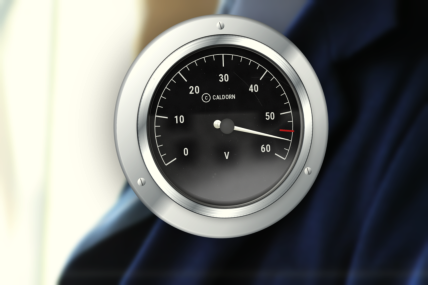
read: 56 V
